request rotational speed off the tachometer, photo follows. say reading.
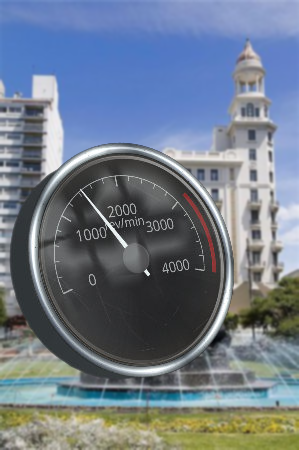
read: 1400 rpm
